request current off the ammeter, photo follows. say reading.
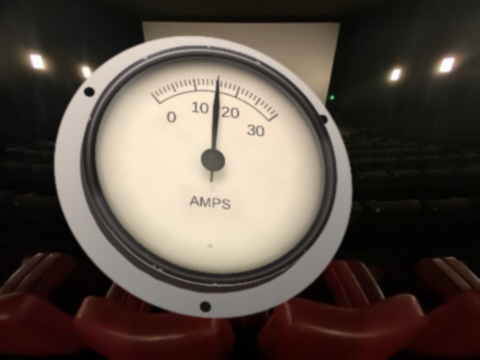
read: 15 A
